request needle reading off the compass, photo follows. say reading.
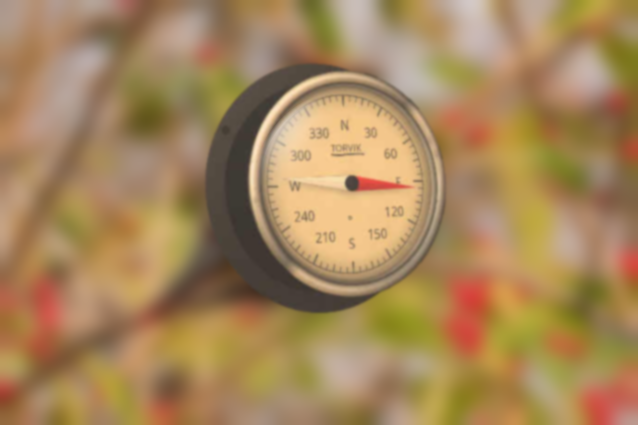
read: 95 °
